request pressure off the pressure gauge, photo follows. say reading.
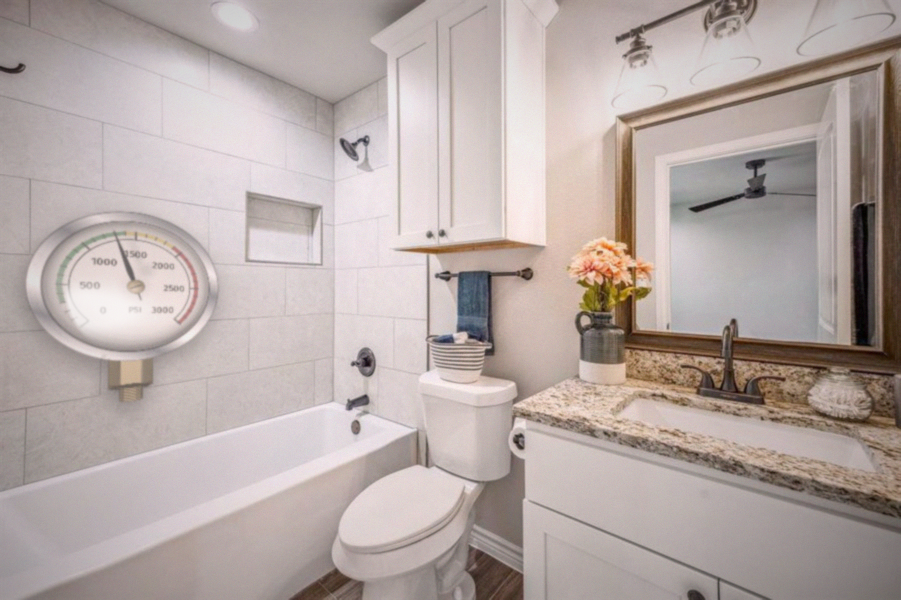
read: 1300 psi
